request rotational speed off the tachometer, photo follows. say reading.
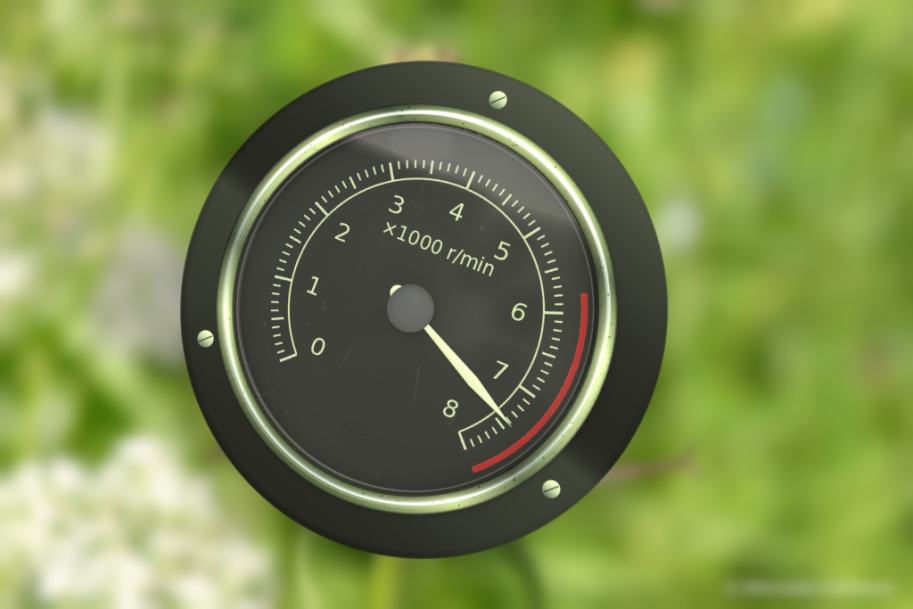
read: 7400 rpm
